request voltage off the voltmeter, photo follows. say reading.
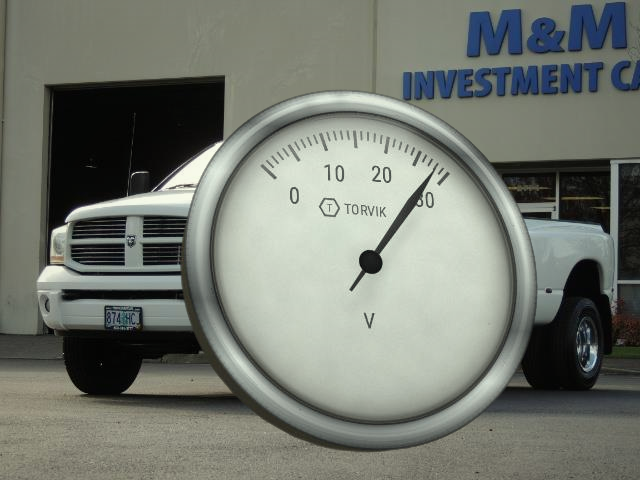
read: 28 V
